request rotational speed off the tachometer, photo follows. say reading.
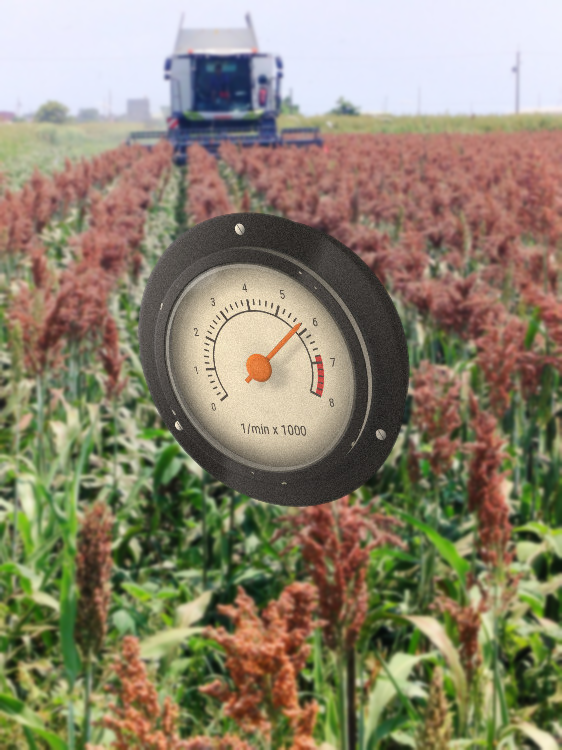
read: 5800 rpm
